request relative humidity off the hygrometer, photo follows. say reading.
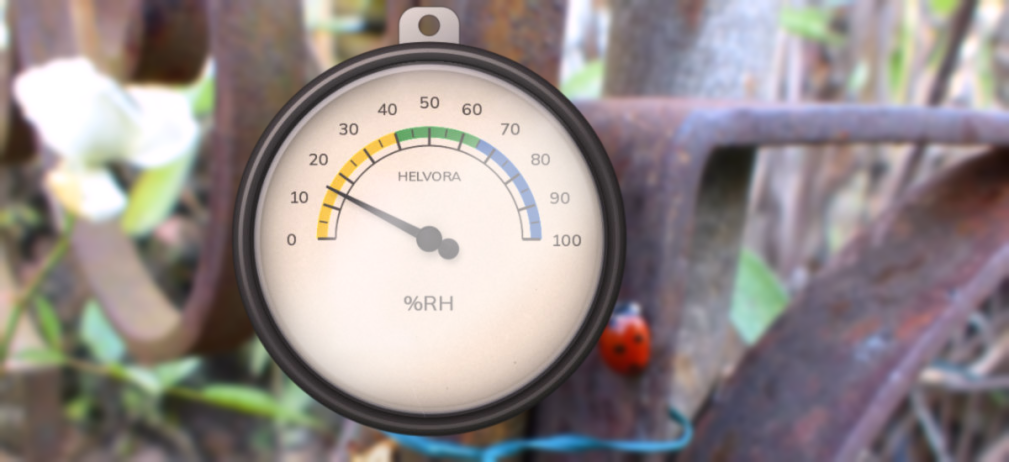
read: 15 %
